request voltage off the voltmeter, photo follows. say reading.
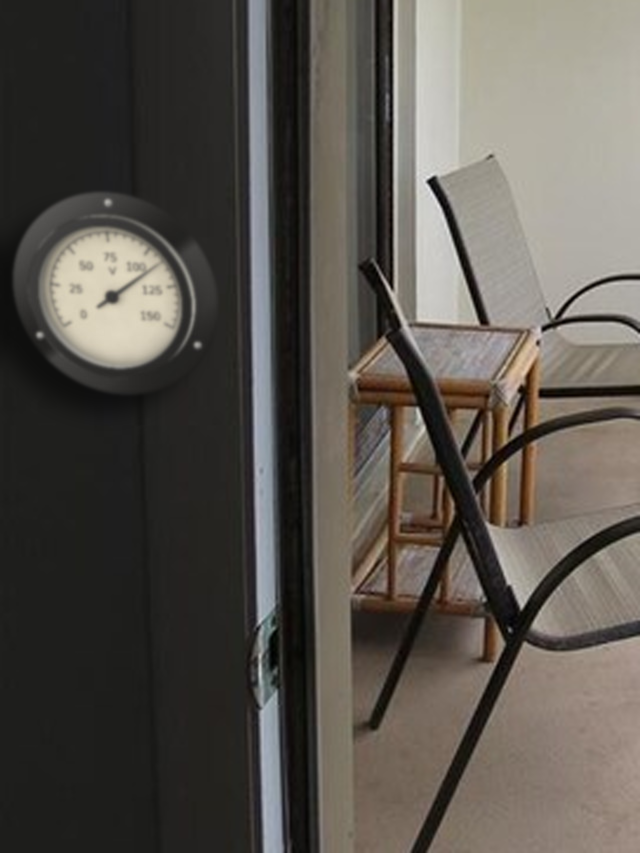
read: 110 V
